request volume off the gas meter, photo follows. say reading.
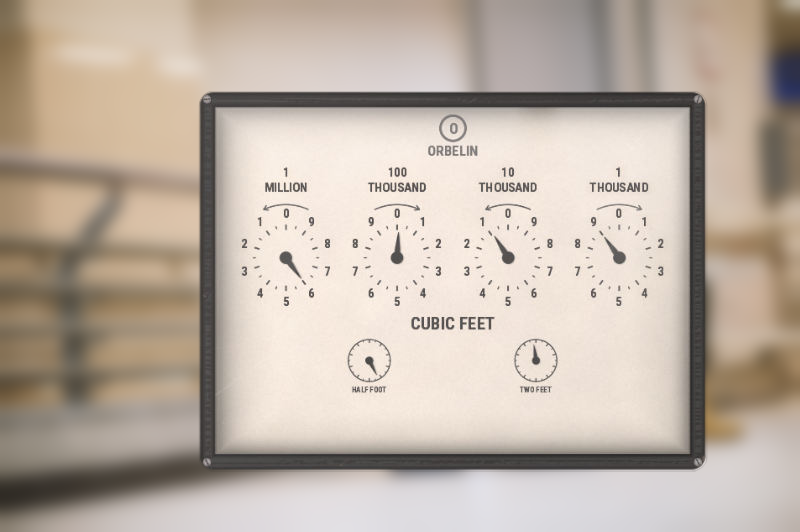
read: 600900 ft³
